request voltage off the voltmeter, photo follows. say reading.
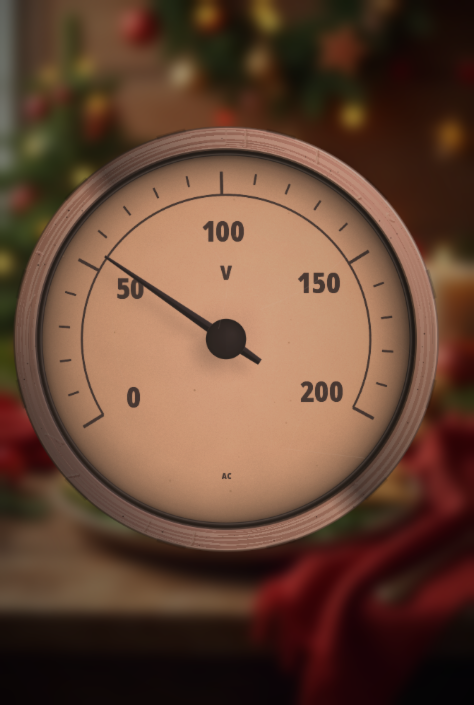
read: 55 V
